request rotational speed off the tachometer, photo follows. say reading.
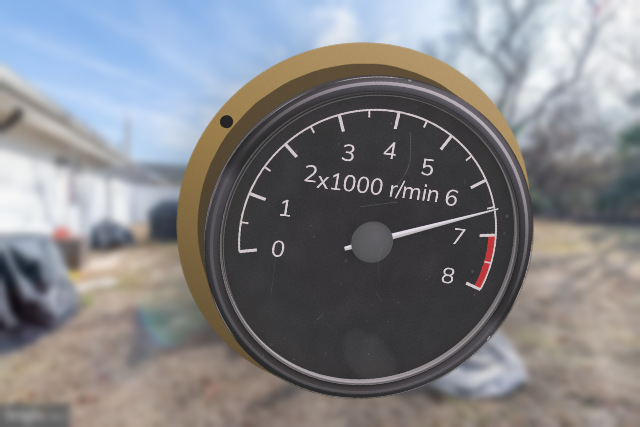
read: 6500 rpm
